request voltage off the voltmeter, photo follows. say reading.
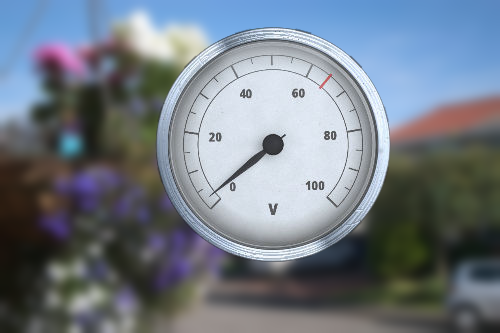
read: 2.5 V
